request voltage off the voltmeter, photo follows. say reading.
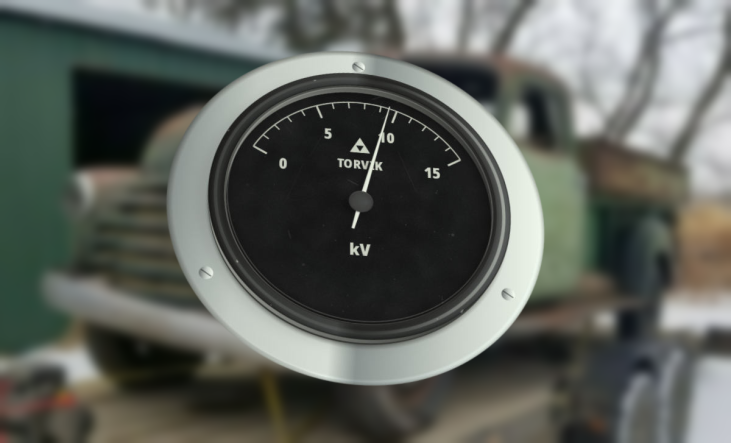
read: 9.5 kV
